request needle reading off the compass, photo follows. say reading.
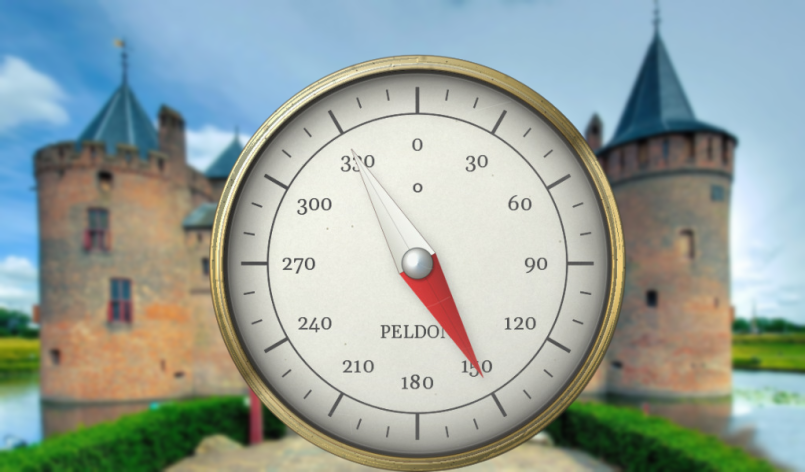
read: 150 °
